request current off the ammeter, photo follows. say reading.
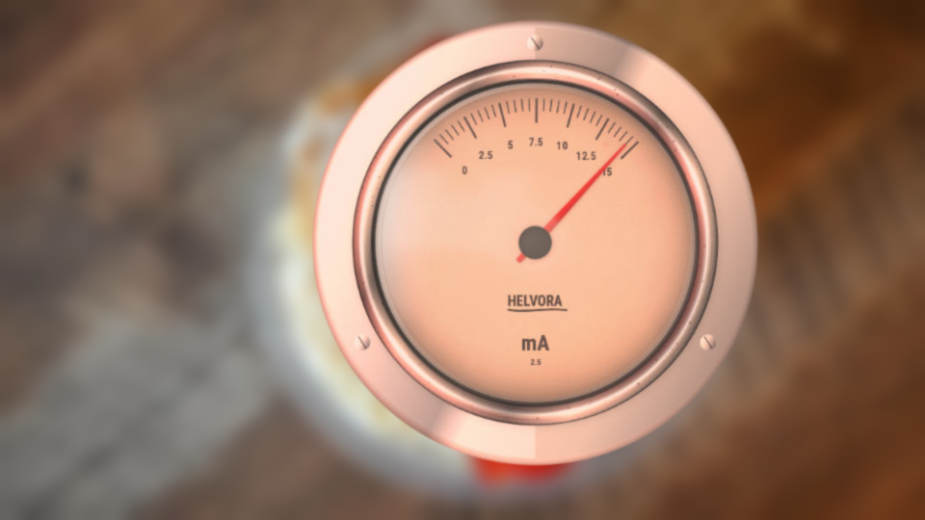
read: 14.5 mA
